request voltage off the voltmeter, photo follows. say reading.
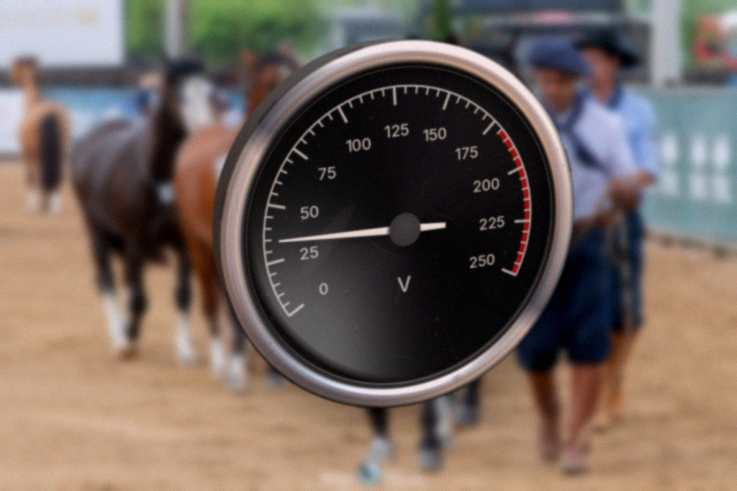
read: 35 V
